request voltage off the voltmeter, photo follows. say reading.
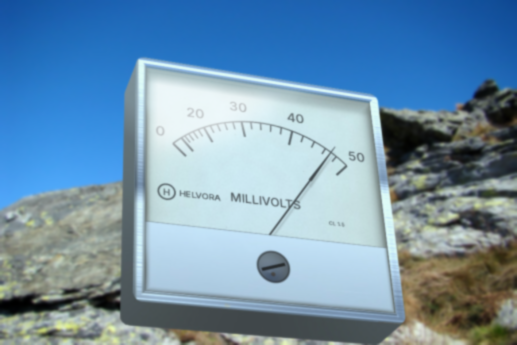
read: 47 mV
